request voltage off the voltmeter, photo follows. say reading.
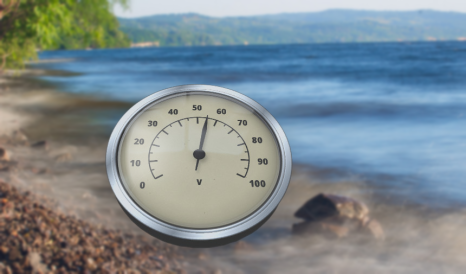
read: 55 V
